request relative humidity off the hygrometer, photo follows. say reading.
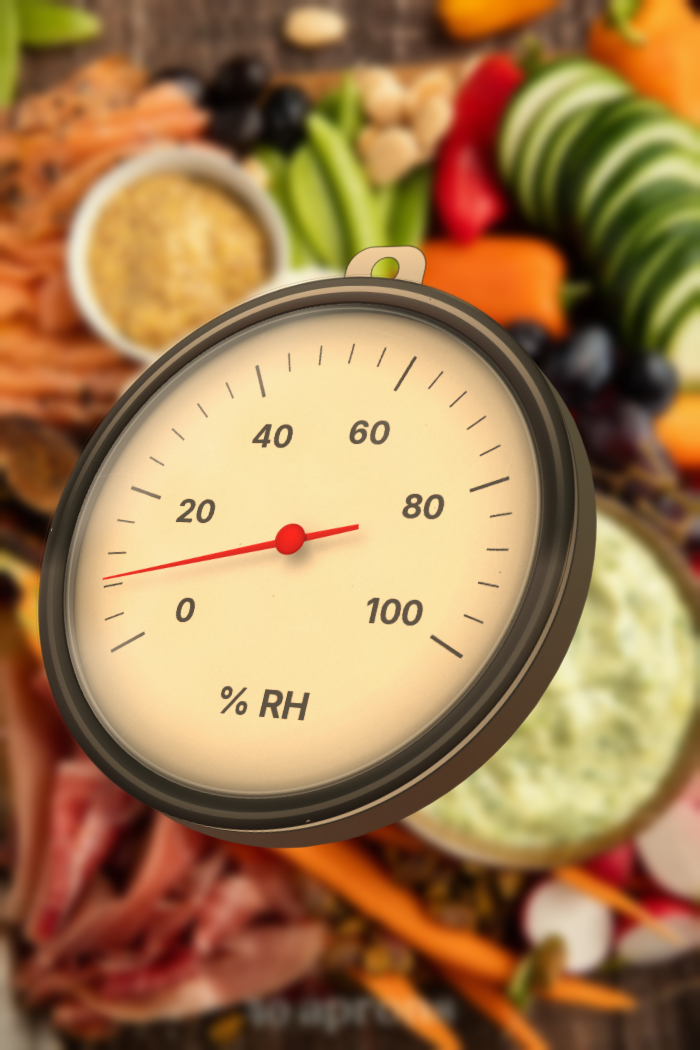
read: 8 %
